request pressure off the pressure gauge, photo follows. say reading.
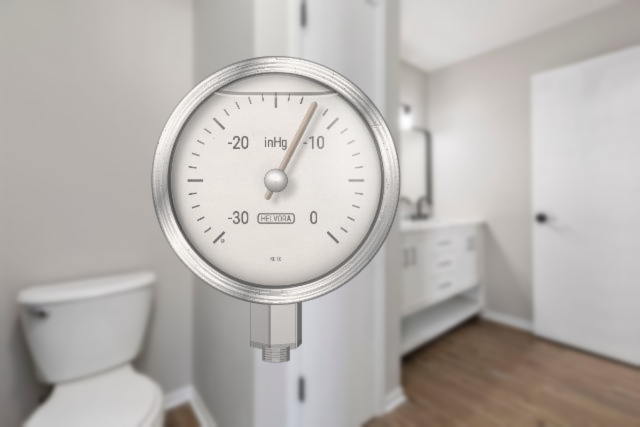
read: -12 inHg
